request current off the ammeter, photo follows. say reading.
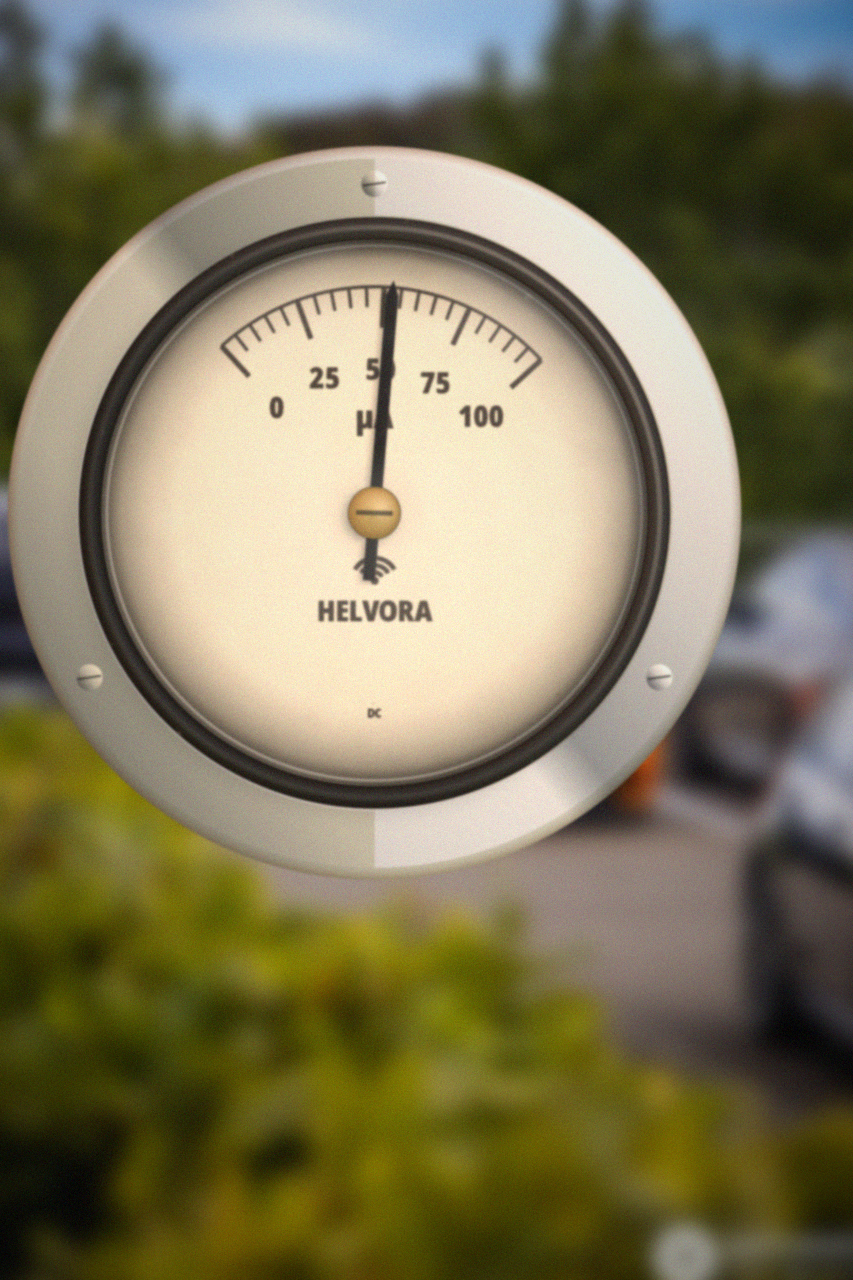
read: 52.5 µA
